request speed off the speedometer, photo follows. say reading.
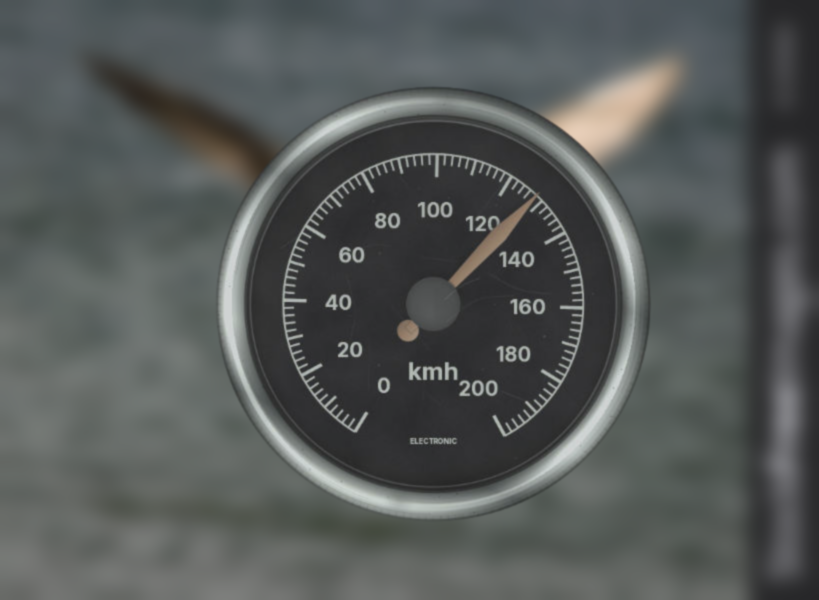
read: 128 km/h
